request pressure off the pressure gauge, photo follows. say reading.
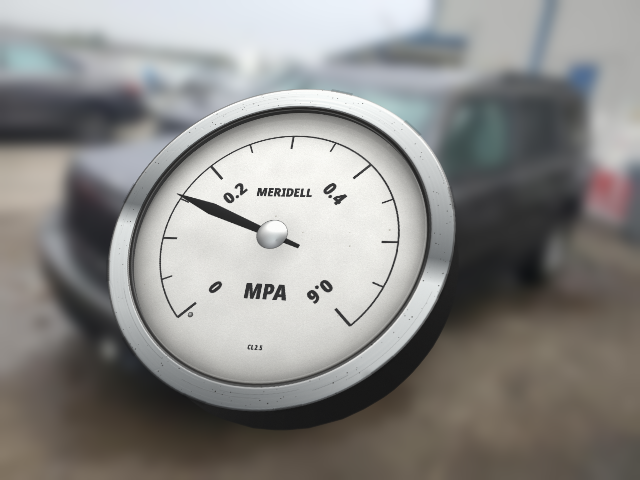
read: 0.15 MPa
